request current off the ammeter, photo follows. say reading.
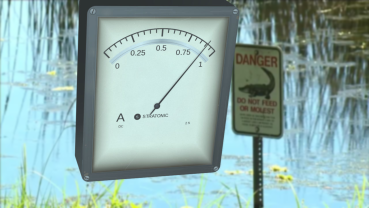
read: 0.9 A
